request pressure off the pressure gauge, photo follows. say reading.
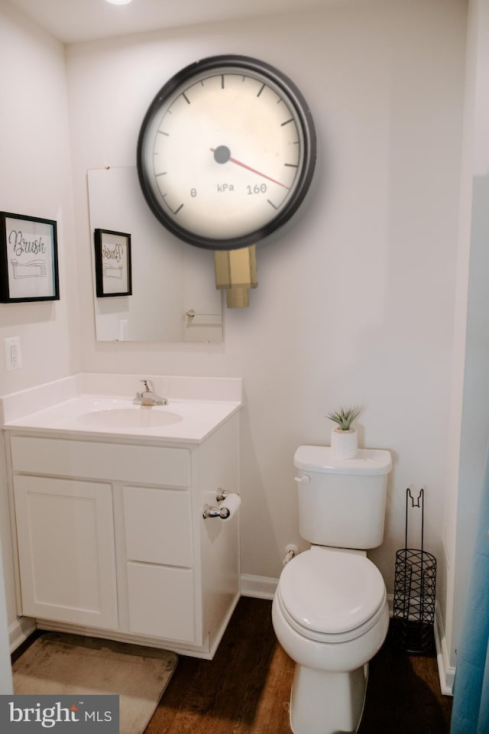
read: 150 kPa
